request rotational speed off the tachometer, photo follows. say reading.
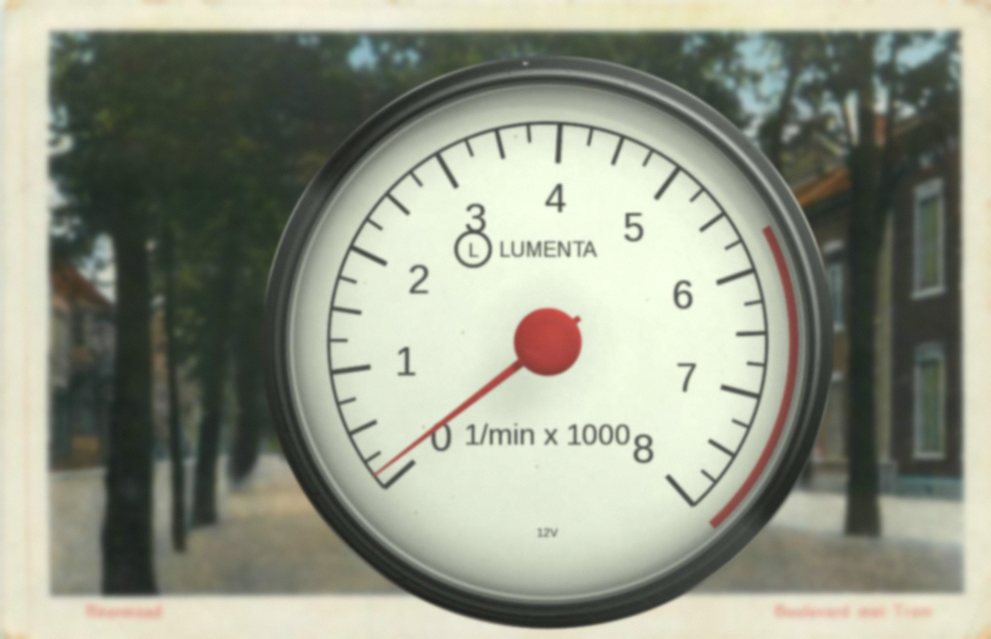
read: 125 rpm
